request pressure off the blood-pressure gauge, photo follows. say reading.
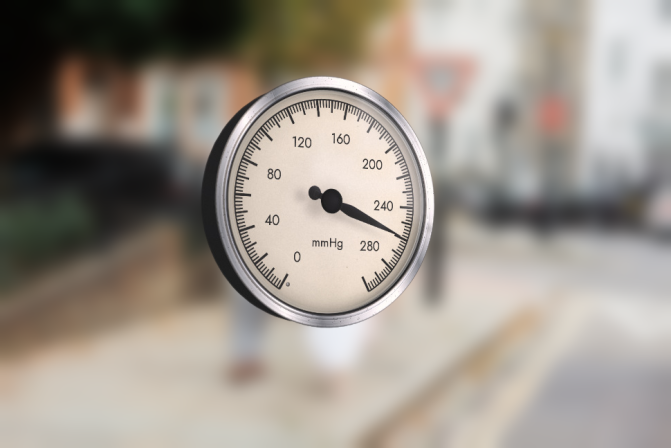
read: 260 mmHg
